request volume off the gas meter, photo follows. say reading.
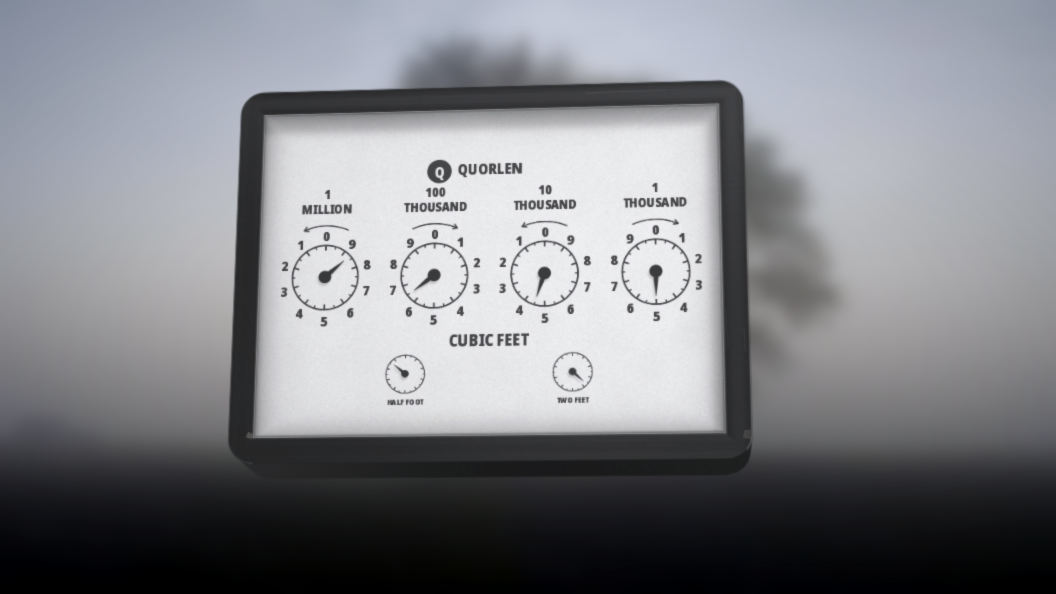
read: 864500 ft³
